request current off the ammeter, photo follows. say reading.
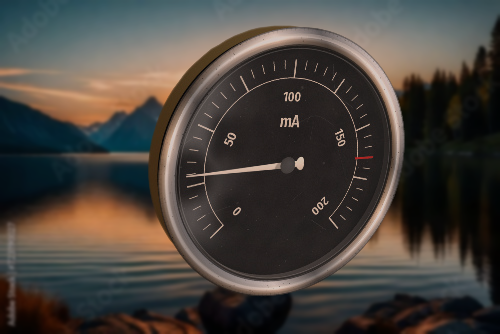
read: 30 mA
